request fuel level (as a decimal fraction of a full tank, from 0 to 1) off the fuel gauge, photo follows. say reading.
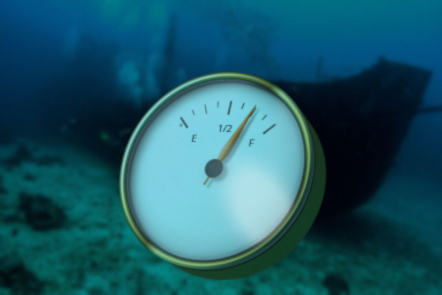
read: 0.75
